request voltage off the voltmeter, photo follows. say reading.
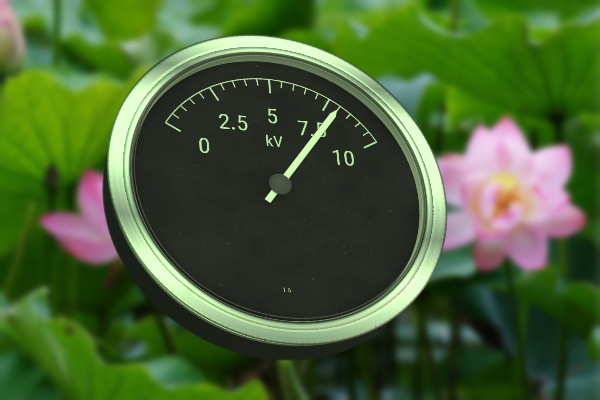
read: 8 kV
